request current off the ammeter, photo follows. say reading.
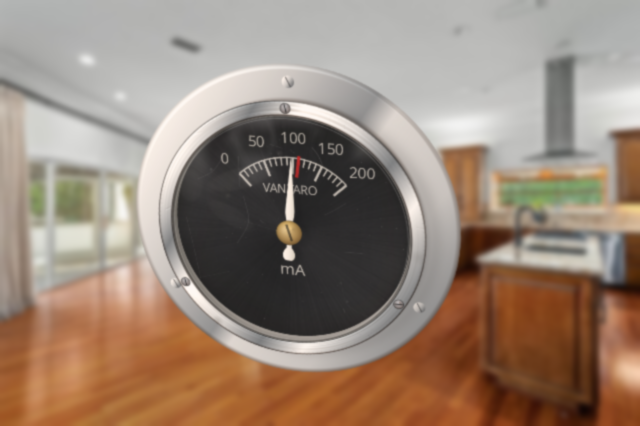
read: 100 mA
